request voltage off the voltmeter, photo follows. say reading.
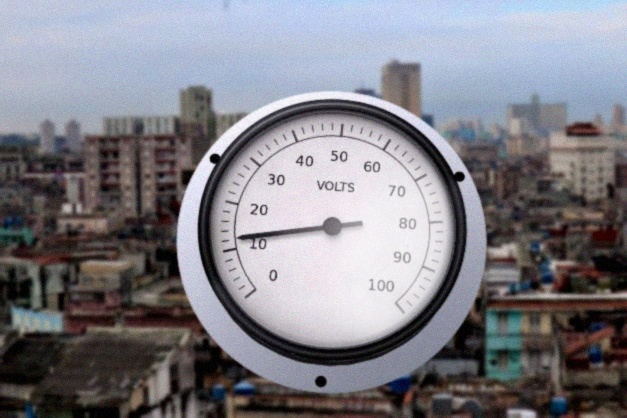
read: 12 V
